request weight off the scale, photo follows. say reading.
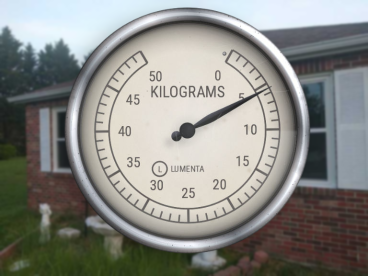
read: 5.5 kg
